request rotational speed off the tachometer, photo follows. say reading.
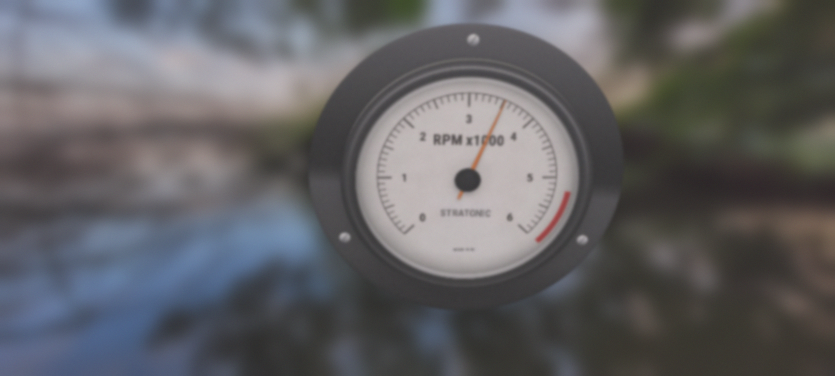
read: 3500 rpm
